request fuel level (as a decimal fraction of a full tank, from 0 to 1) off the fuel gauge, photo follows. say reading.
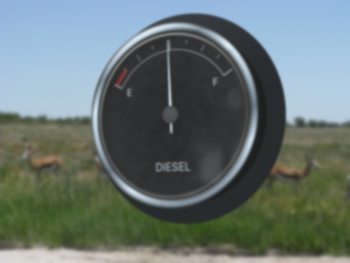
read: 0.5
